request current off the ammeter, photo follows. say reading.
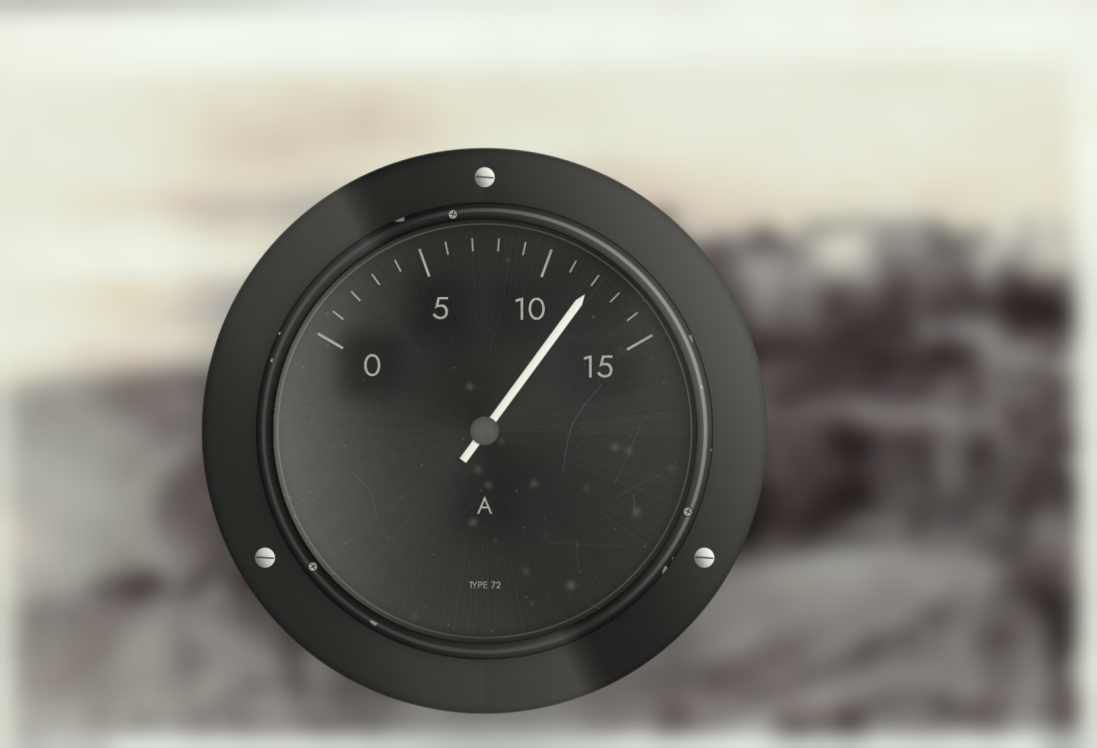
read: 12 A
